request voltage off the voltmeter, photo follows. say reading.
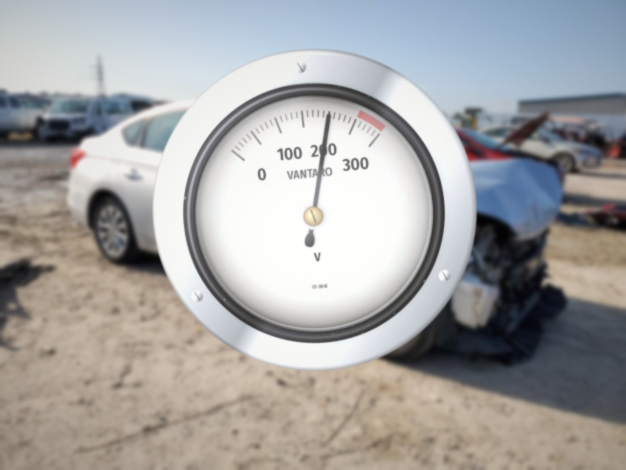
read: 200 V
